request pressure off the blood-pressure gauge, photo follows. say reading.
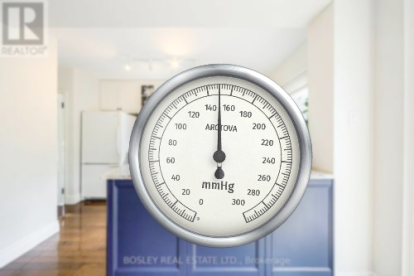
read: 150 mmHg
